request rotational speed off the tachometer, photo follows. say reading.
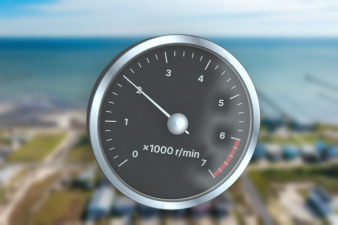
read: 2000 rpm
